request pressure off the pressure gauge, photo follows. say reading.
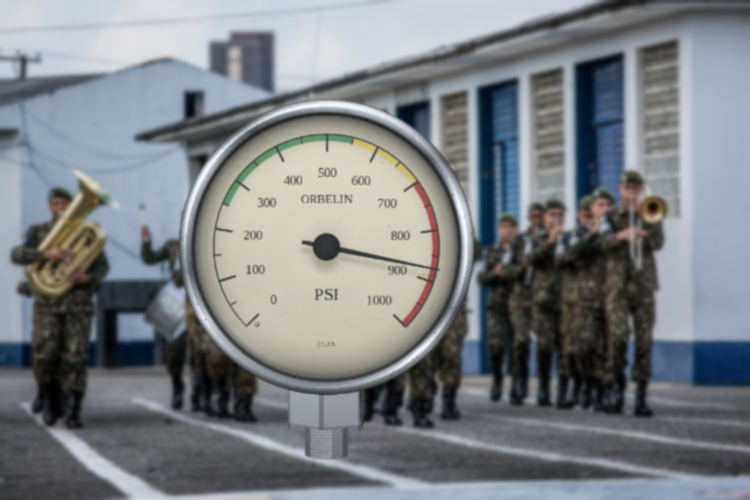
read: 875 psi
